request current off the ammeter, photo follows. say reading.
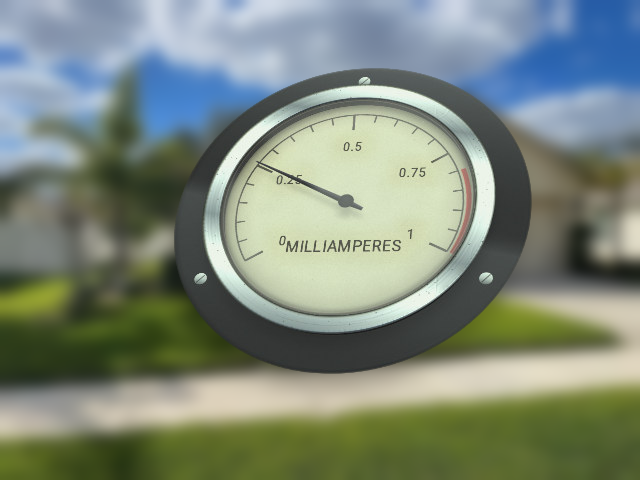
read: 0.25 mA
